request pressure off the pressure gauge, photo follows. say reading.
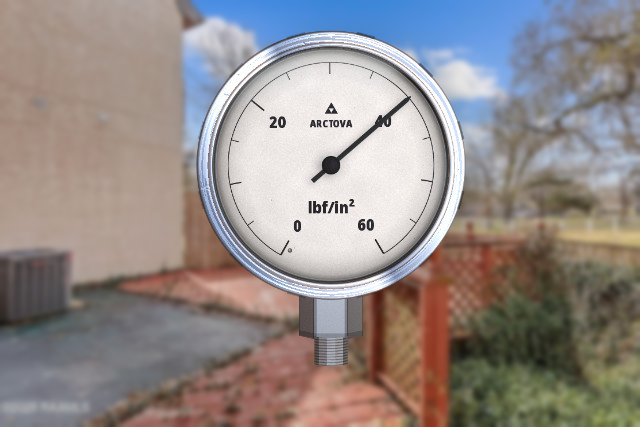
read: 40 psi
